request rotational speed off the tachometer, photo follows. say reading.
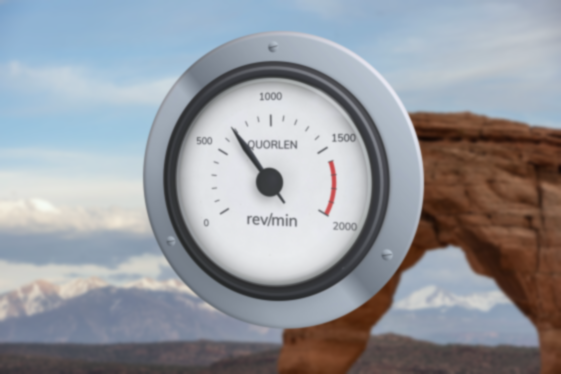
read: 700 rpm
